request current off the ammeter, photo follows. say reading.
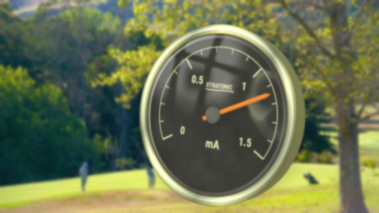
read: 1.15 mA
